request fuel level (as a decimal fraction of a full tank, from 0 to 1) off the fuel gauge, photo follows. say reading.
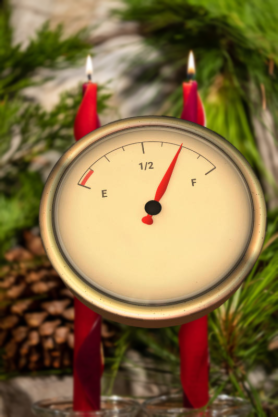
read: 0.75
